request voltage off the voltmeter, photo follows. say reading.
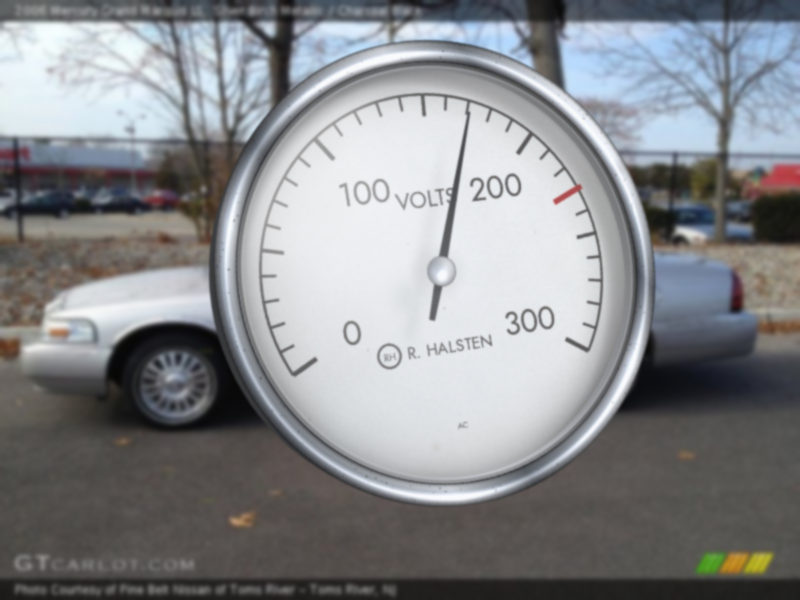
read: 170 V
